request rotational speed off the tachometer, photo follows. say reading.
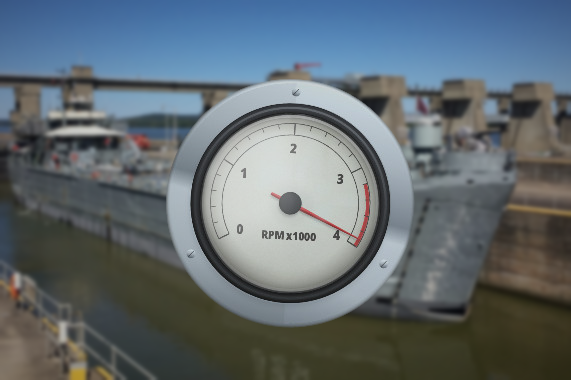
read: 3900 rpm
